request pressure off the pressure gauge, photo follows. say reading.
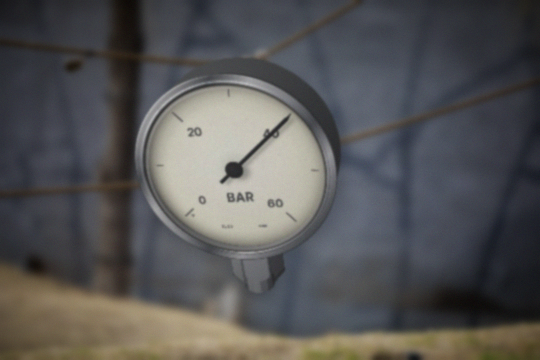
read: 40 bar
